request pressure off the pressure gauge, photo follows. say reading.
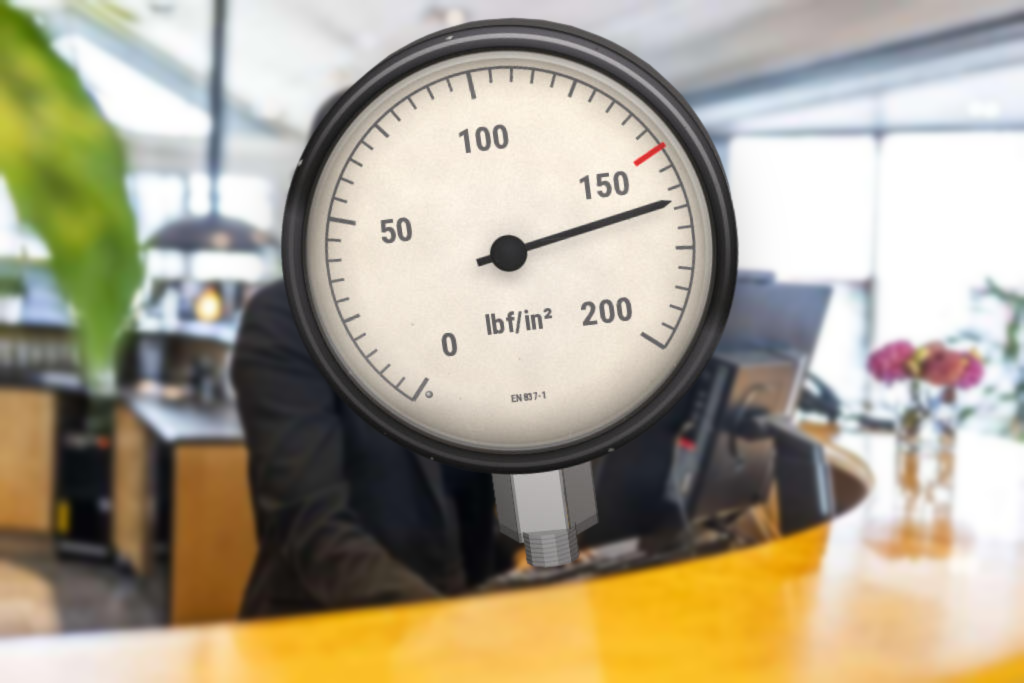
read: 162.5 psi
